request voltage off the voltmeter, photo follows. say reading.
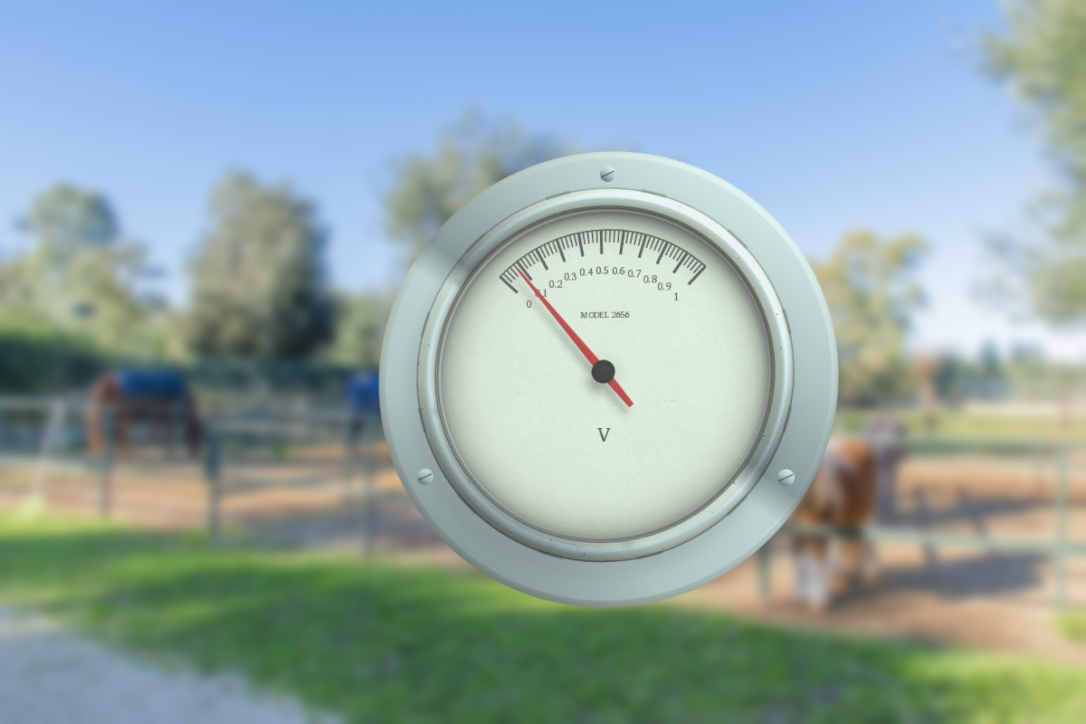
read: 0.08 V
